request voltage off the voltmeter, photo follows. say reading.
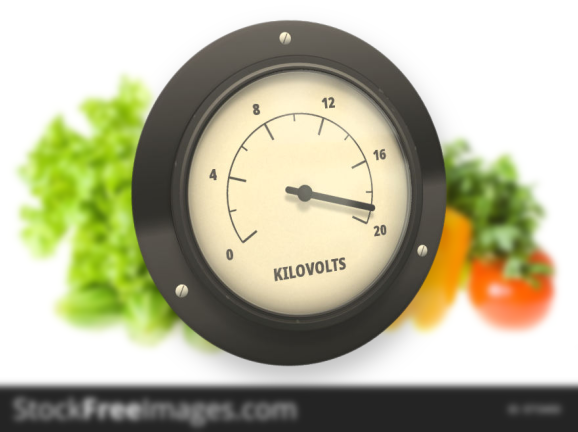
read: 19 kV
